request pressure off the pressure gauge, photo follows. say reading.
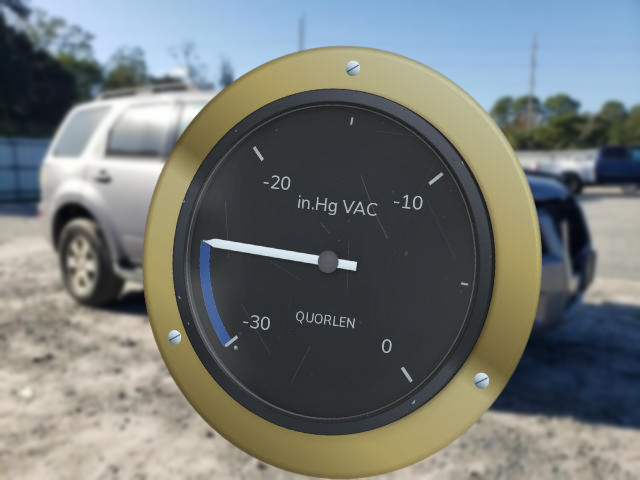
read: -25 inHg
